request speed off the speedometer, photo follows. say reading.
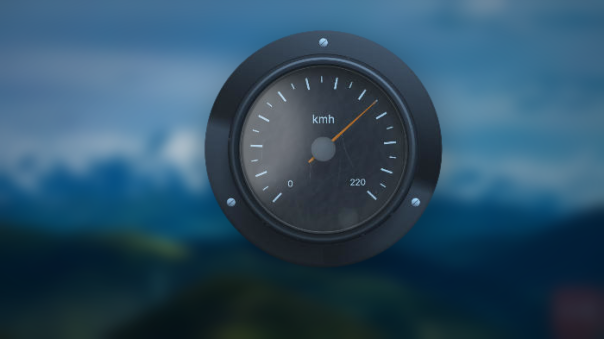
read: 150 km/h
